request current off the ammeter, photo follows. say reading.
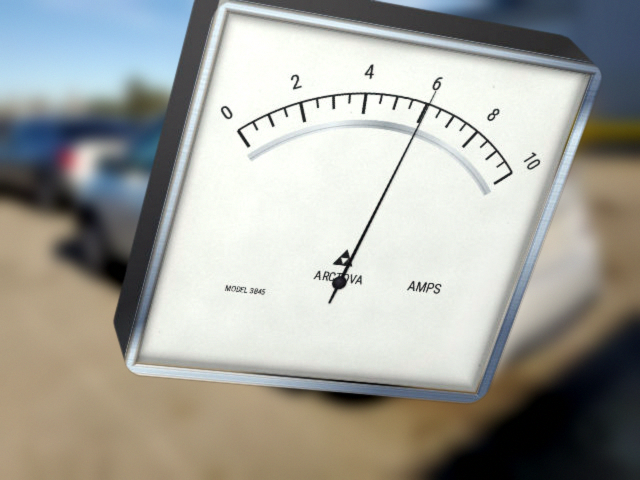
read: 6 A
